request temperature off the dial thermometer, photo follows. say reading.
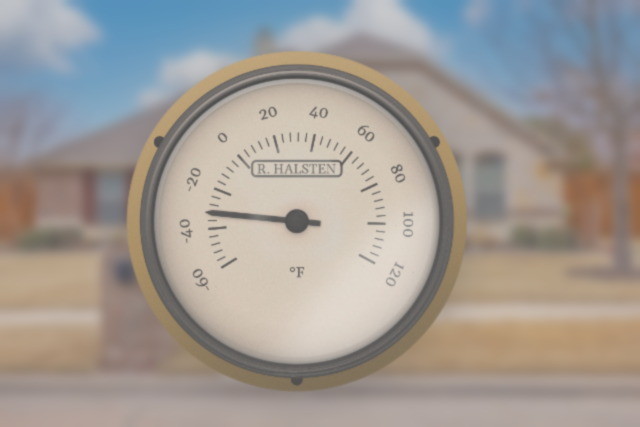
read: -32 °F
